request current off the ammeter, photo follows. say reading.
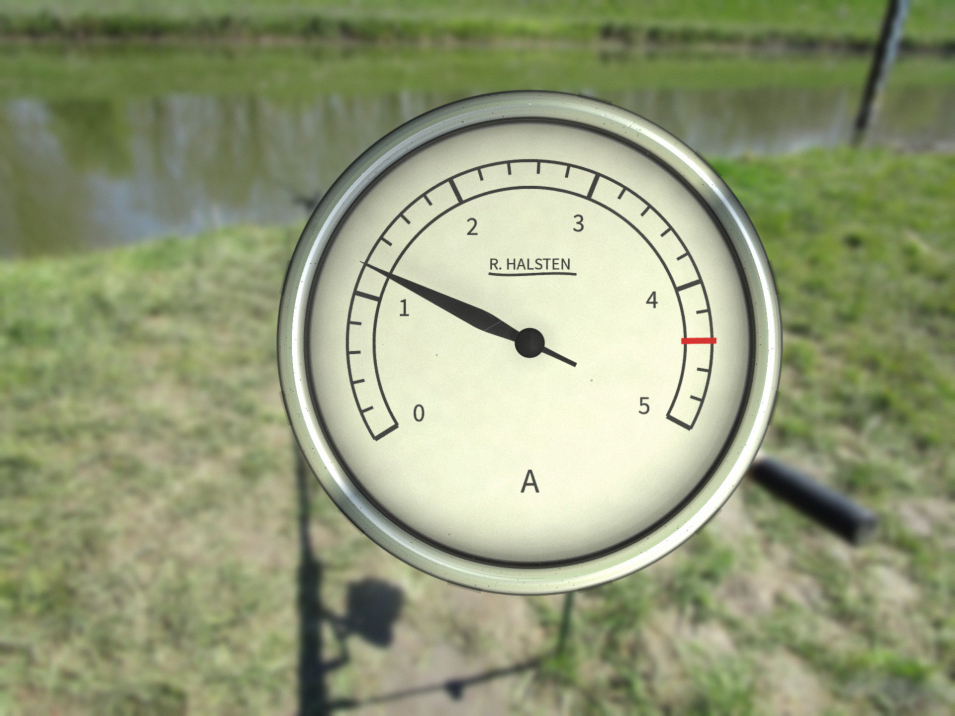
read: 1.2 A
